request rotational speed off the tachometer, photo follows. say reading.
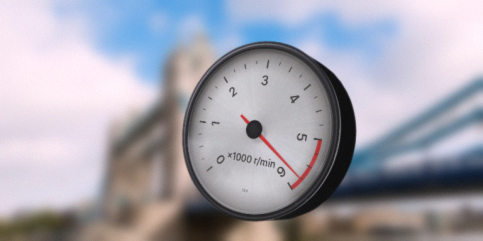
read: 5750 rpm
